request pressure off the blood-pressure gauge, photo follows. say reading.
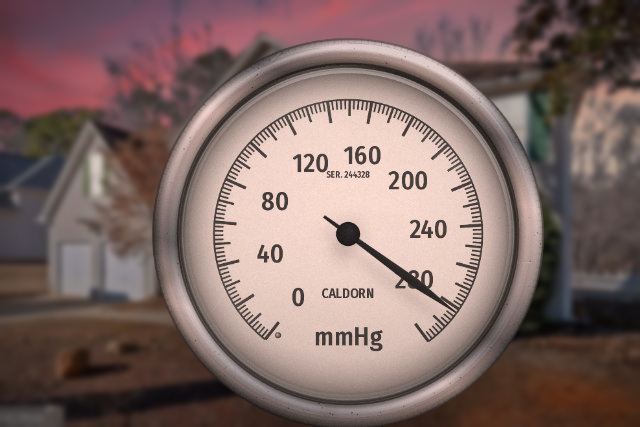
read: 282 mmHg
